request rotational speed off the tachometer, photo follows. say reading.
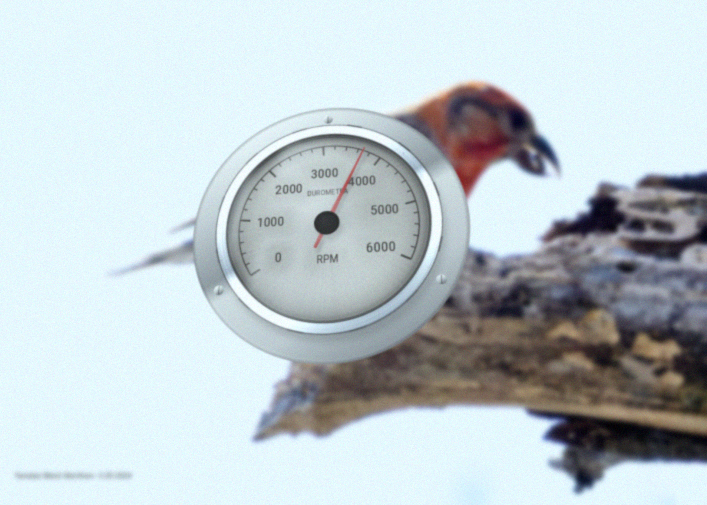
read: 3700 rpm
